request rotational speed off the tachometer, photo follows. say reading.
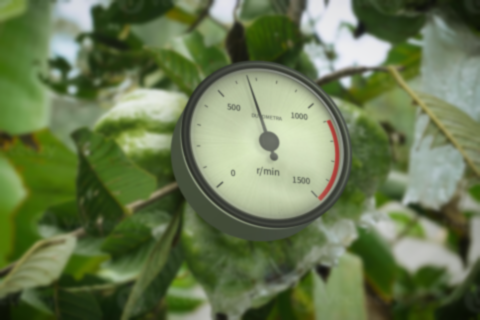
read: 650 rpm
